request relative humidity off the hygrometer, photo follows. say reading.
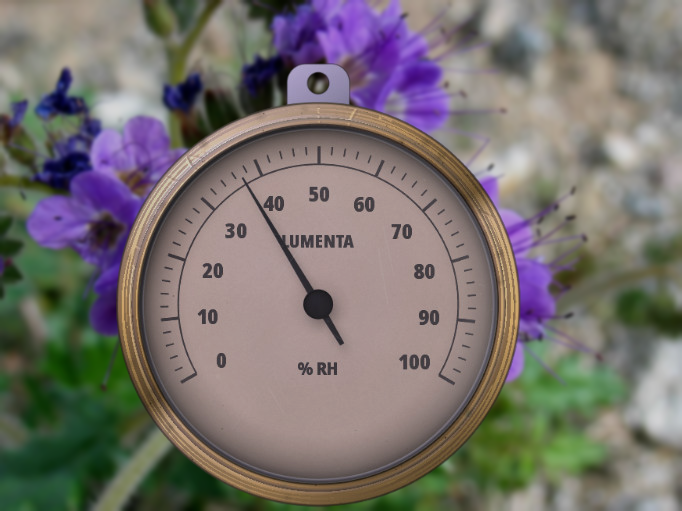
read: 37 %
